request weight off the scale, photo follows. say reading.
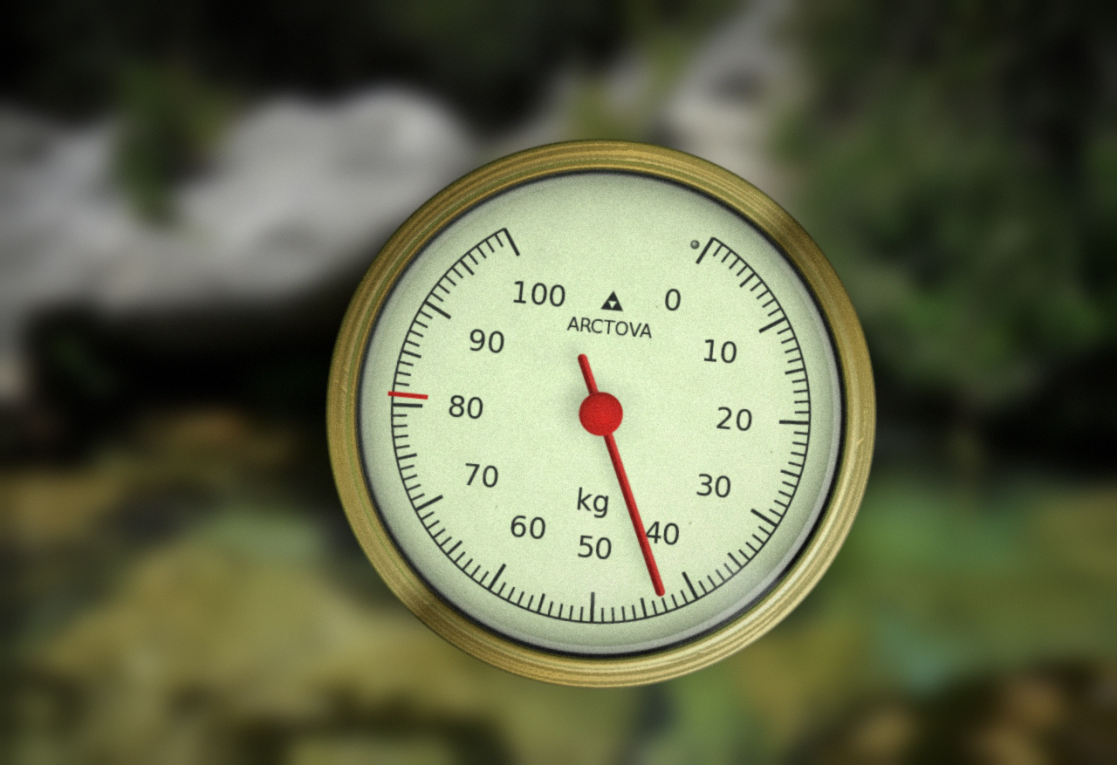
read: 43 kg
